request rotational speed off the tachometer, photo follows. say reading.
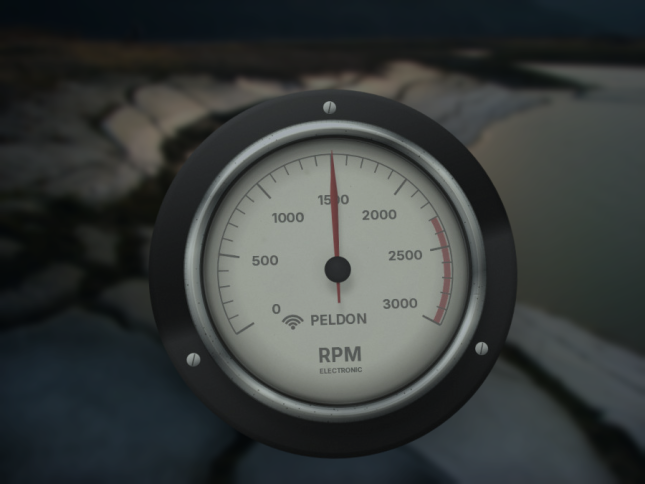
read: 1500 rpm
